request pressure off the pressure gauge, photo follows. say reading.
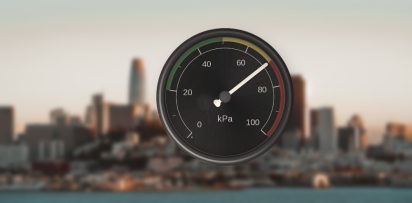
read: 70 kPa
